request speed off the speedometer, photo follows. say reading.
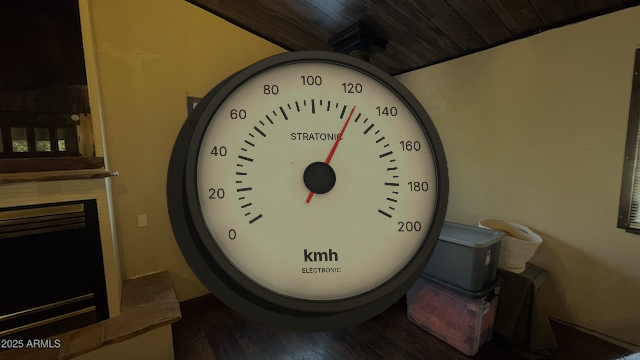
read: 125 km/h
